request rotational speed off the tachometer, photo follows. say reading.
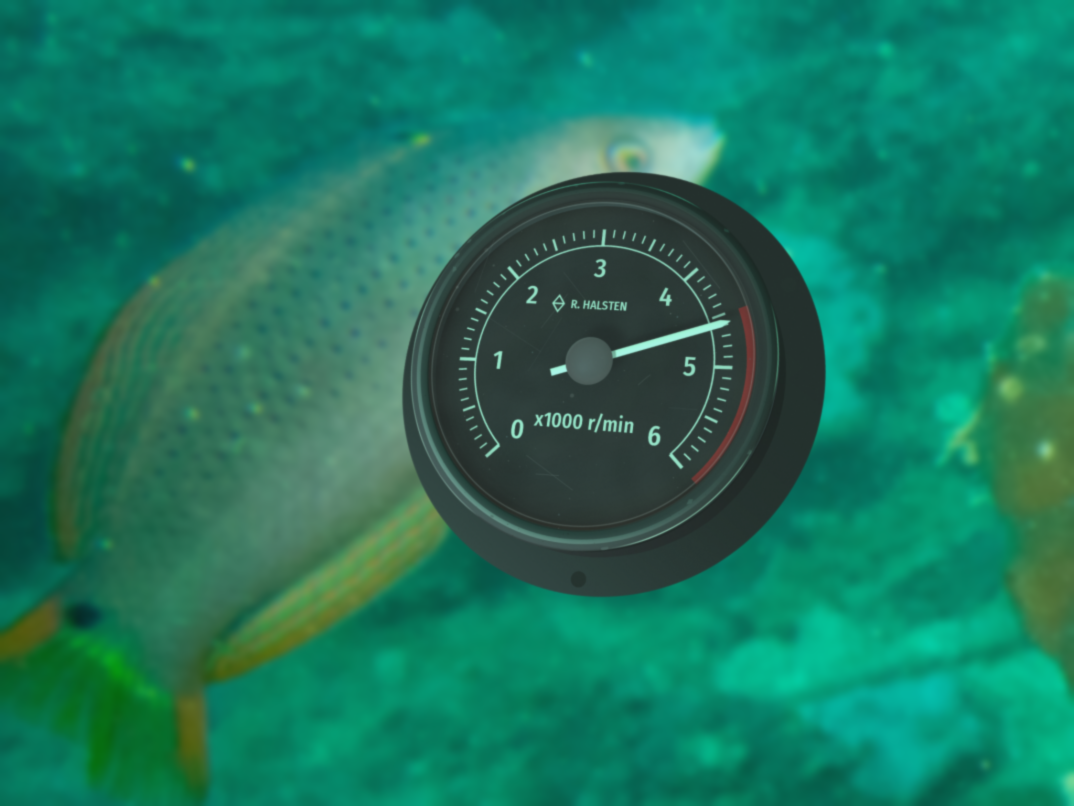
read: 4600 rpm
